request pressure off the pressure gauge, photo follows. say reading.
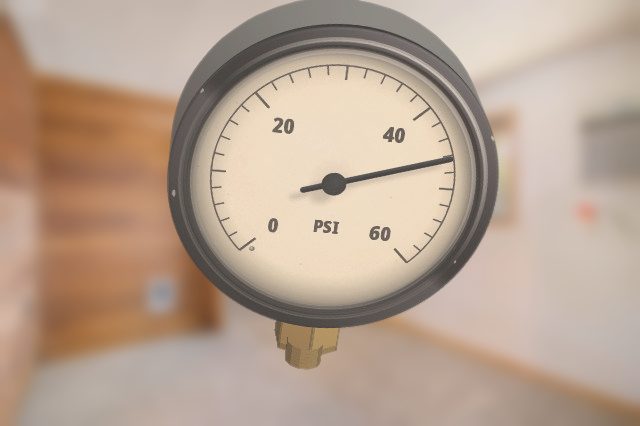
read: 46 psi
